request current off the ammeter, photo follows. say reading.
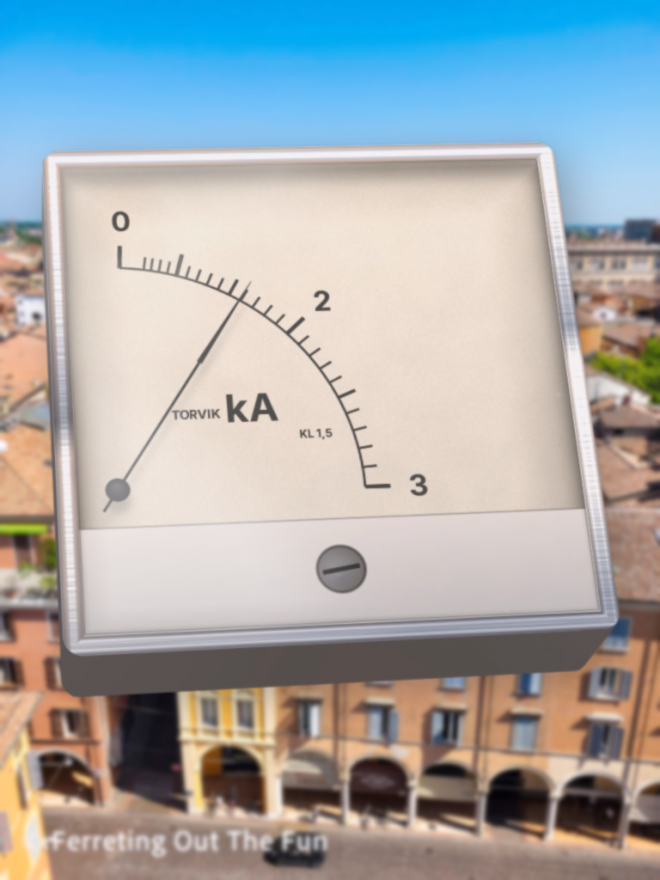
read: 1.6 kA
